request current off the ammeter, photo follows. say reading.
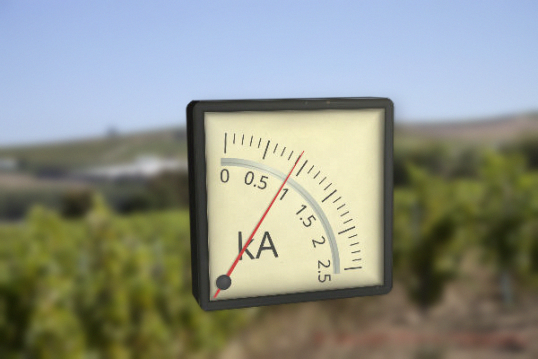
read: 0.9 kA
